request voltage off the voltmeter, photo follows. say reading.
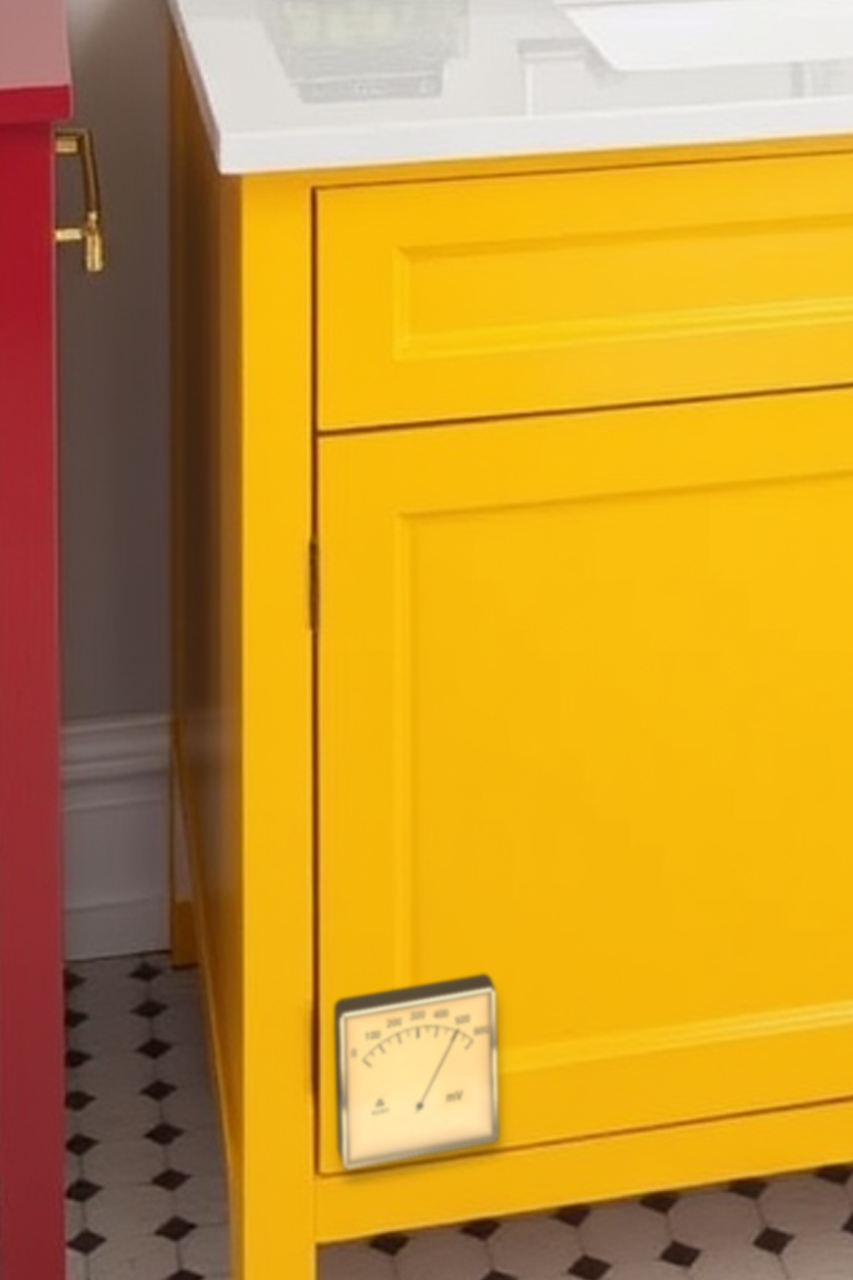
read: 500 mV
